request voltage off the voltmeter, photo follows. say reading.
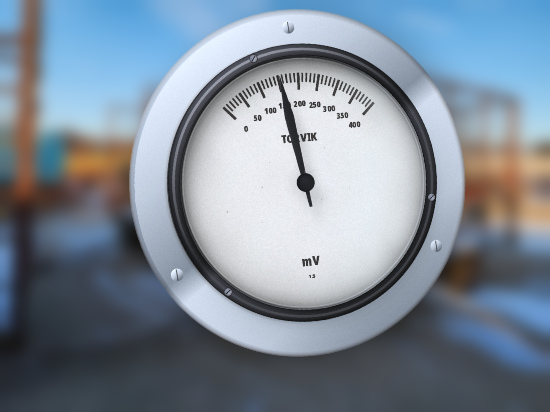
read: 150 mV
